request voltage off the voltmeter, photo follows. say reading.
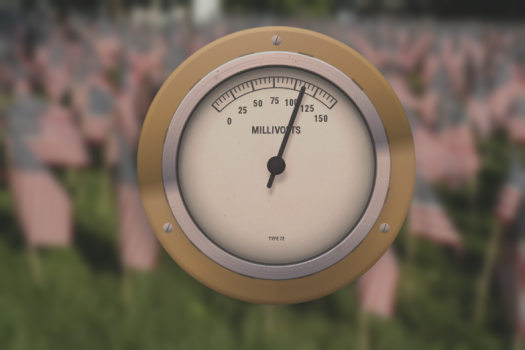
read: 110 mV
